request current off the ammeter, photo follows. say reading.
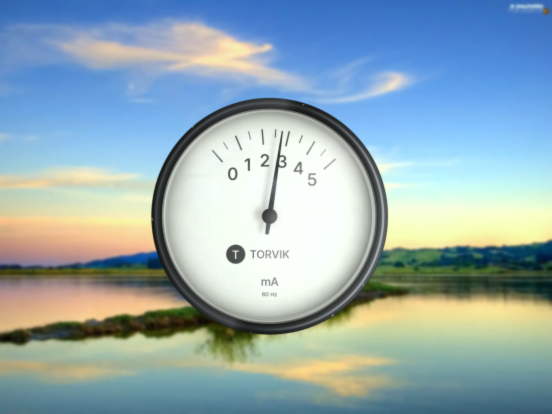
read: 2.75 mA
